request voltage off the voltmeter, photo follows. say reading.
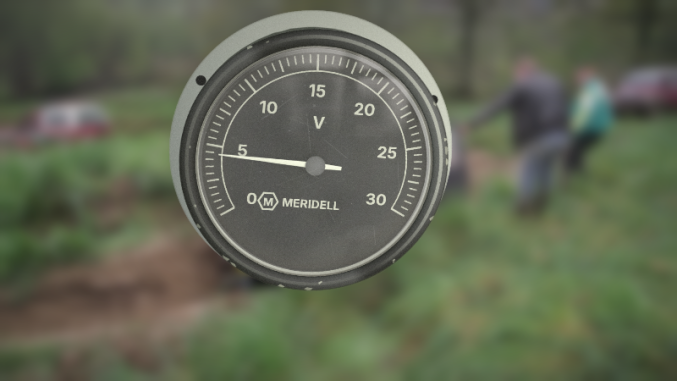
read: 4.5 V
